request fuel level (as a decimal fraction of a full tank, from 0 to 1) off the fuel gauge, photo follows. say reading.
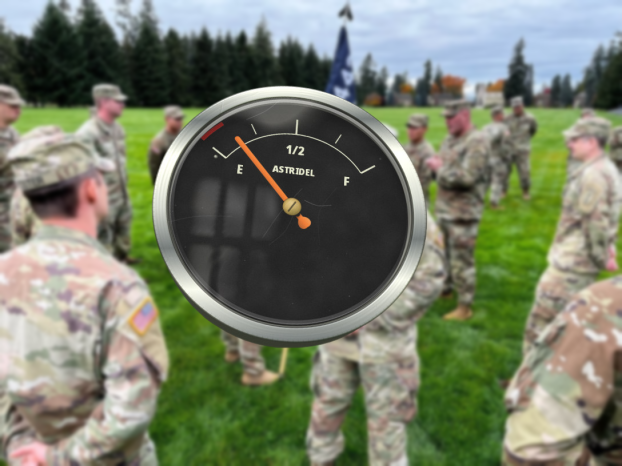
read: 0.125
